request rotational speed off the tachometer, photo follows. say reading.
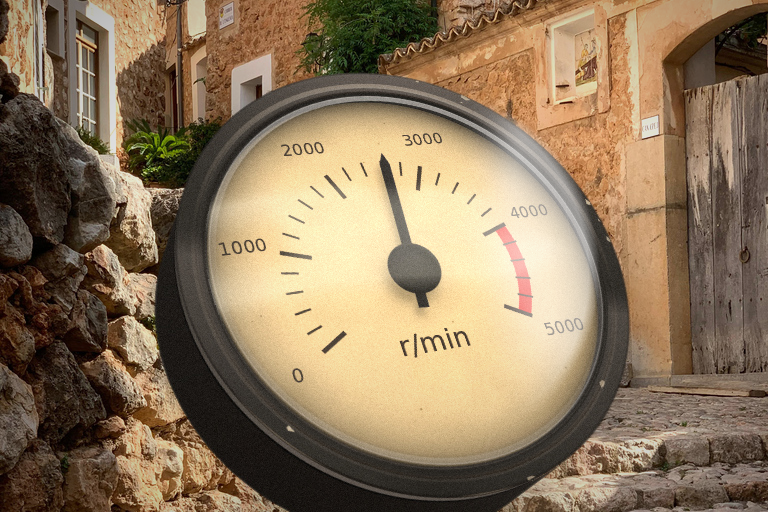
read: 2600 rpm
